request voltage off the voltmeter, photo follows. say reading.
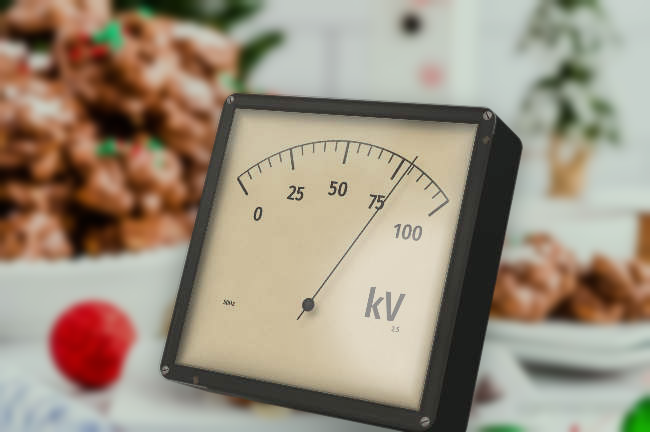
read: 80 kV
